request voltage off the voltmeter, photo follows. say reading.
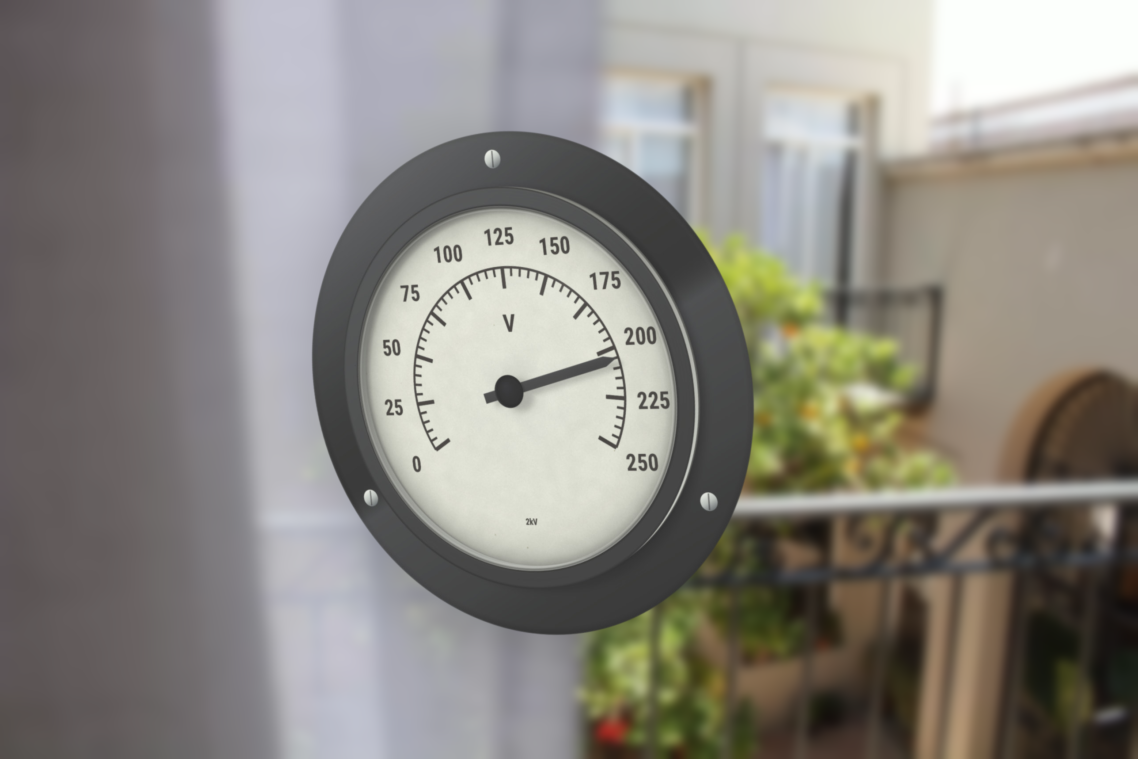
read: 205 V
